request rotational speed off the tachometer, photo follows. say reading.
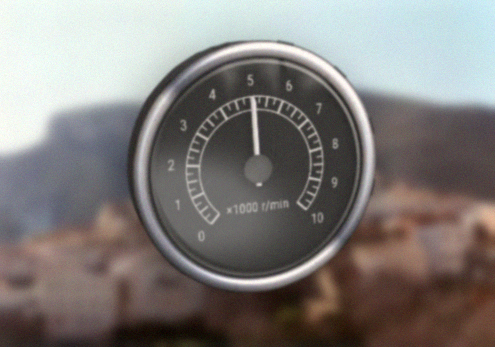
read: 5000 rpm
